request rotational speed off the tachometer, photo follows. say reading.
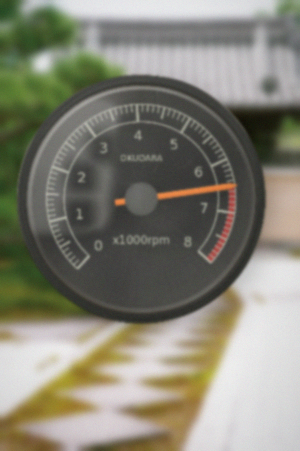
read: 6500 rpm
